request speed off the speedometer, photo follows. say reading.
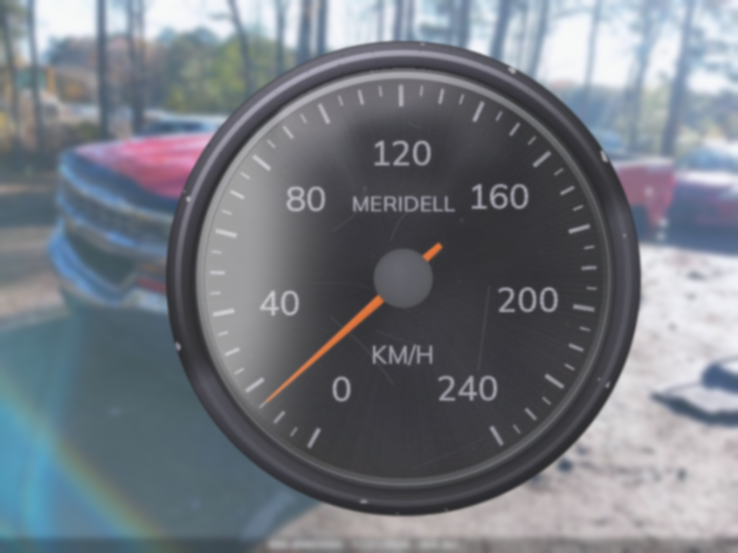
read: 15 km/h
